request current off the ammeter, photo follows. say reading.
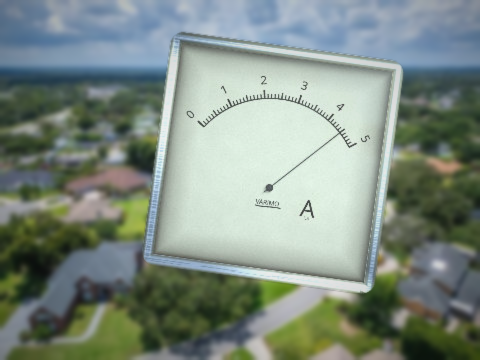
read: 4.5 A
